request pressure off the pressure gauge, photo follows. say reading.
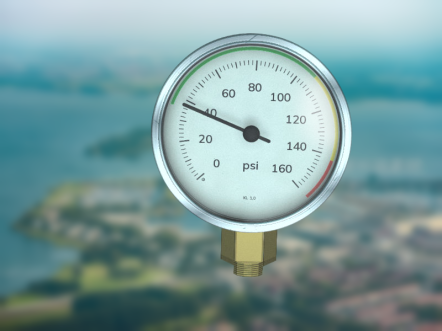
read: 38 psi
